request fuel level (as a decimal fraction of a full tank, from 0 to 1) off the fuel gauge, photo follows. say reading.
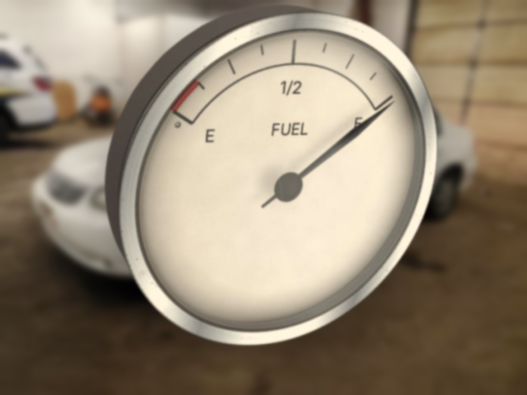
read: 1
